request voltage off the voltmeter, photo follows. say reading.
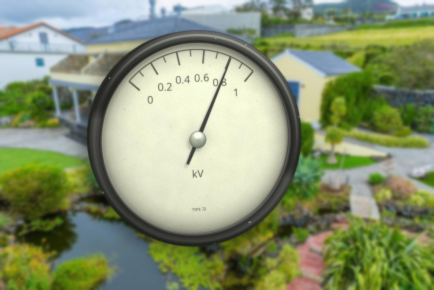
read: 0.8 kV
